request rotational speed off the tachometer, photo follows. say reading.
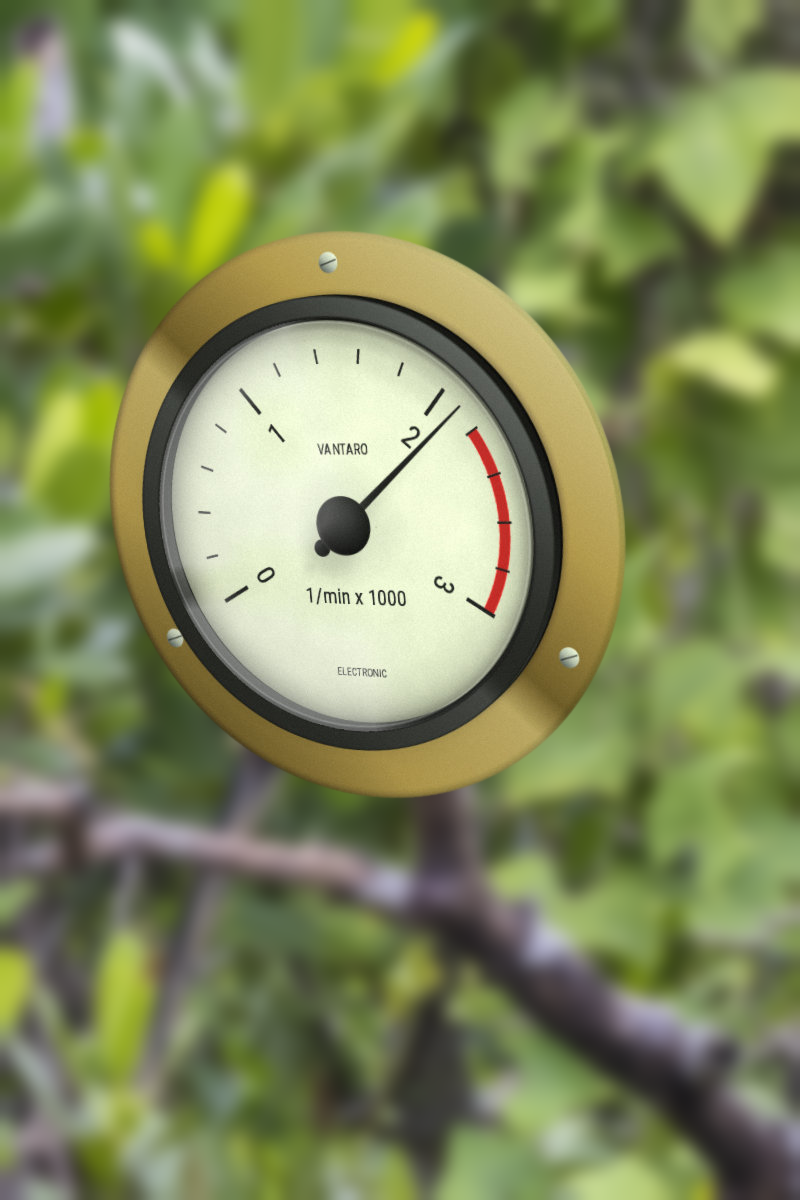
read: 2100 rpm
